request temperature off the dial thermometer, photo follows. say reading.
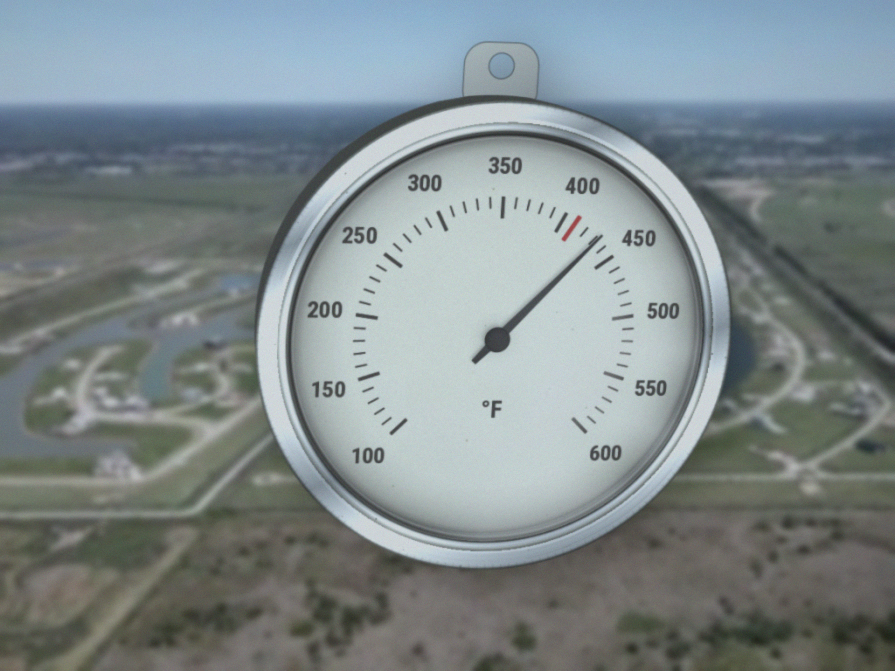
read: 430 °F
